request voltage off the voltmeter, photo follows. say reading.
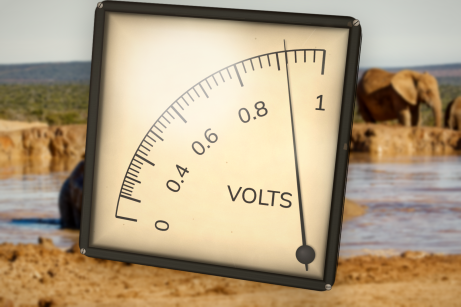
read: 0.92 V
